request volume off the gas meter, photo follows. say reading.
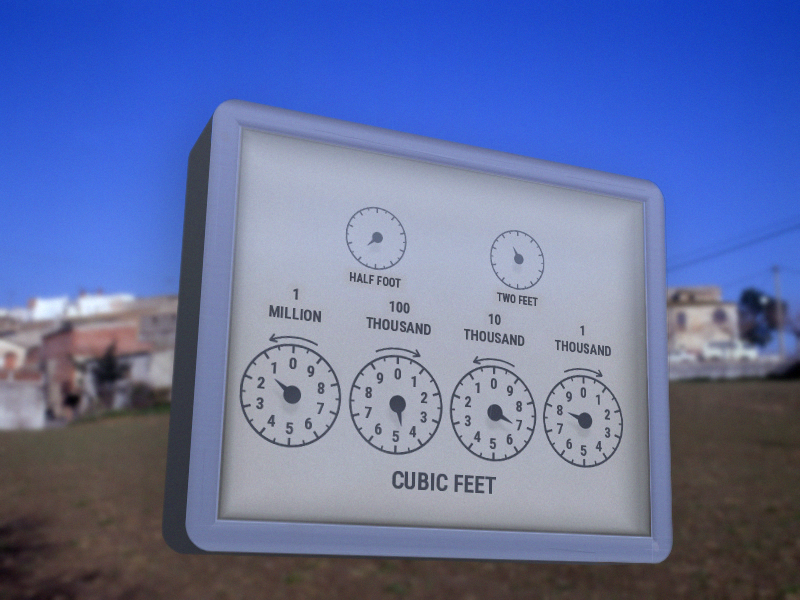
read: 146800 ft³
